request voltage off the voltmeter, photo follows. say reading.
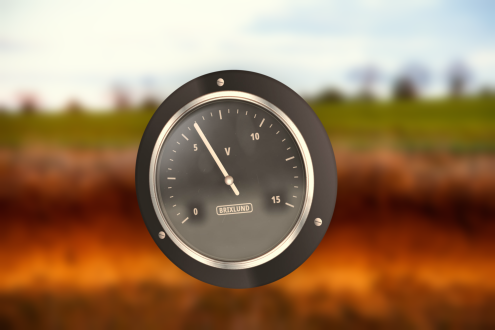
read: 6 V
